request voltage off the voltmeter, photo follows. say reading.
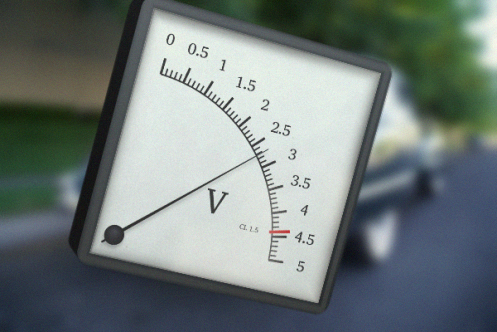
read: 2.7 V
